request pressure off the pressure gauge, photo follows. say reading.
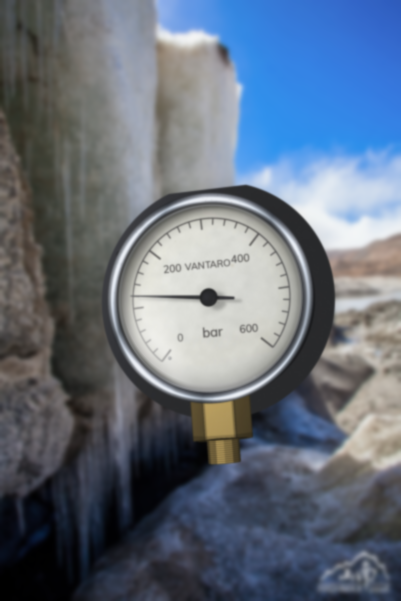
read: 120 bar
